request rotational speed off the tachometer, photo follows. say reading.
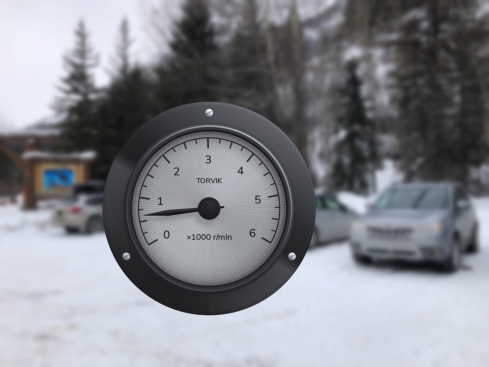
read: 625 rpm
